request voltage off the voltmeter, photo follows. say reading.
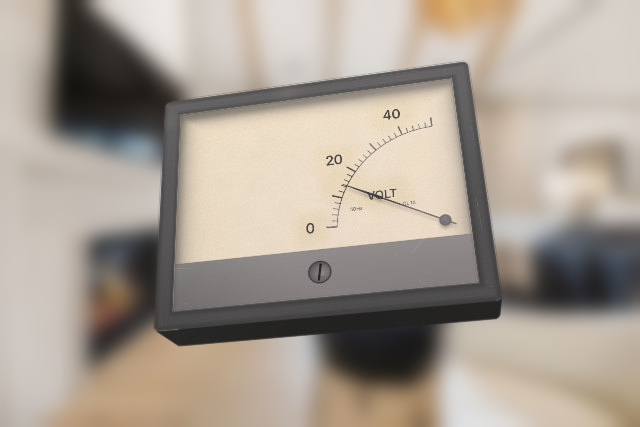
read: 14 V
